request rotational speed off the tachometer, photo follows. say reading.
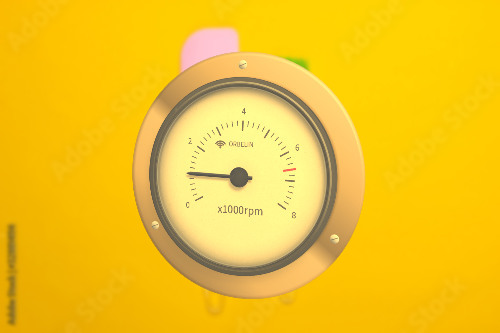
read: 1000 rpm
